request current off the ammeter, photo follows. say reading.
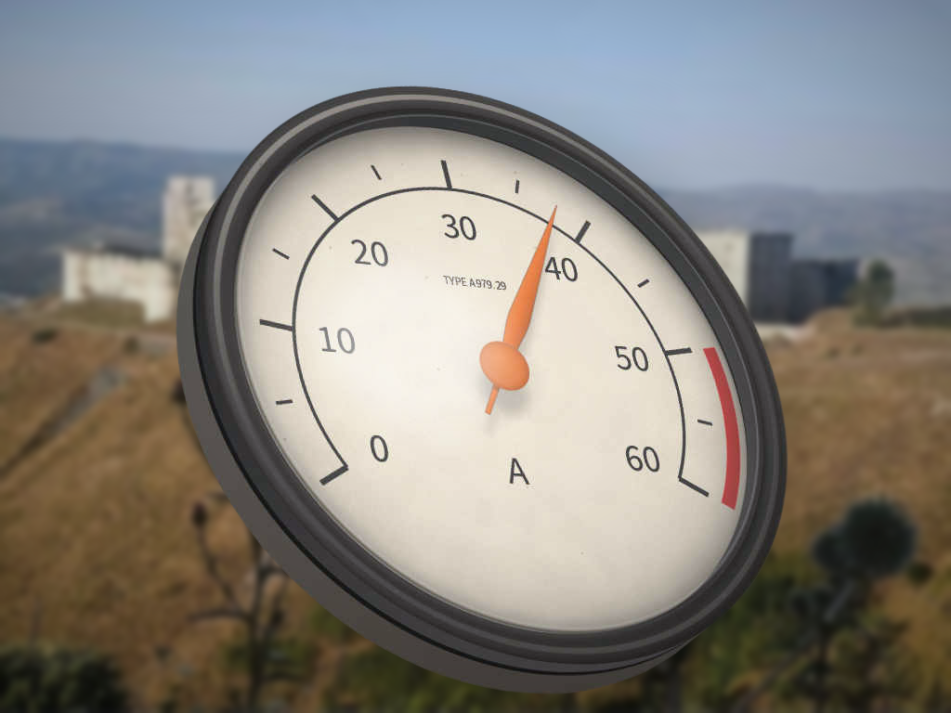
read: 37.5 A
